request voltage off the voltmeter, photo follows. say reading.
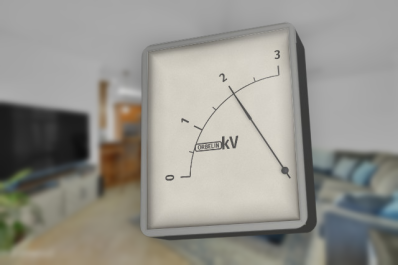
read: 2 kV
